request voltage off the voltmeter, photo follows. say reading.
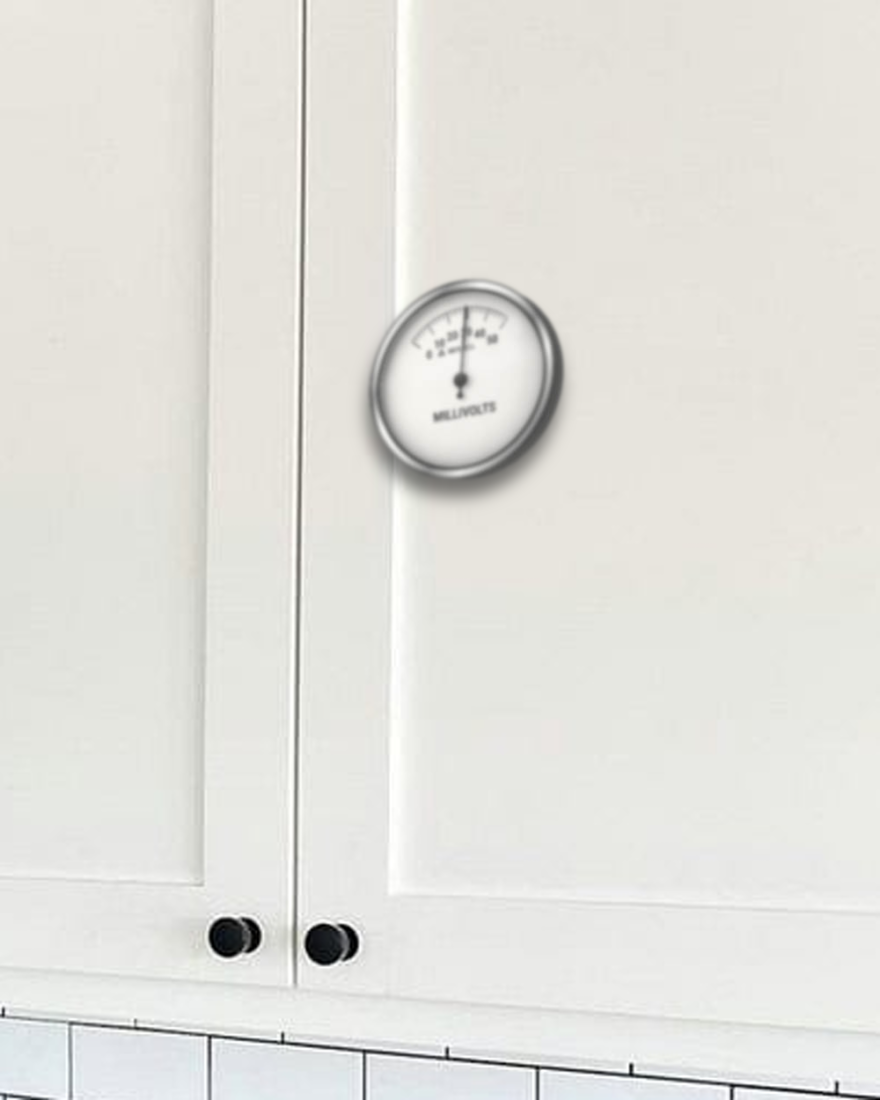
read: 30 mV
